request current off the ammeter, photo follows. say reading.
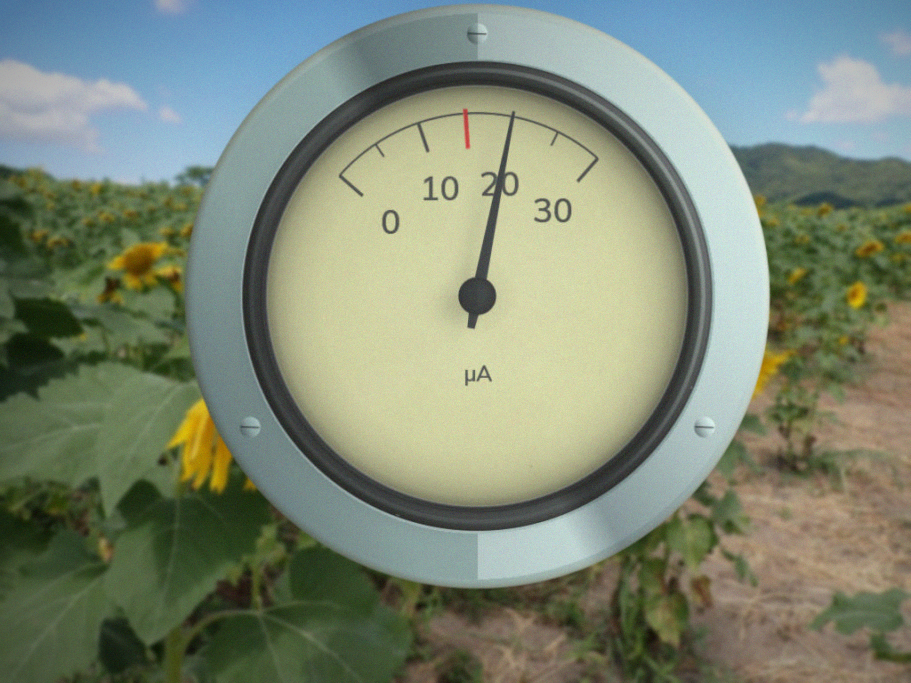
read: 20 µA
